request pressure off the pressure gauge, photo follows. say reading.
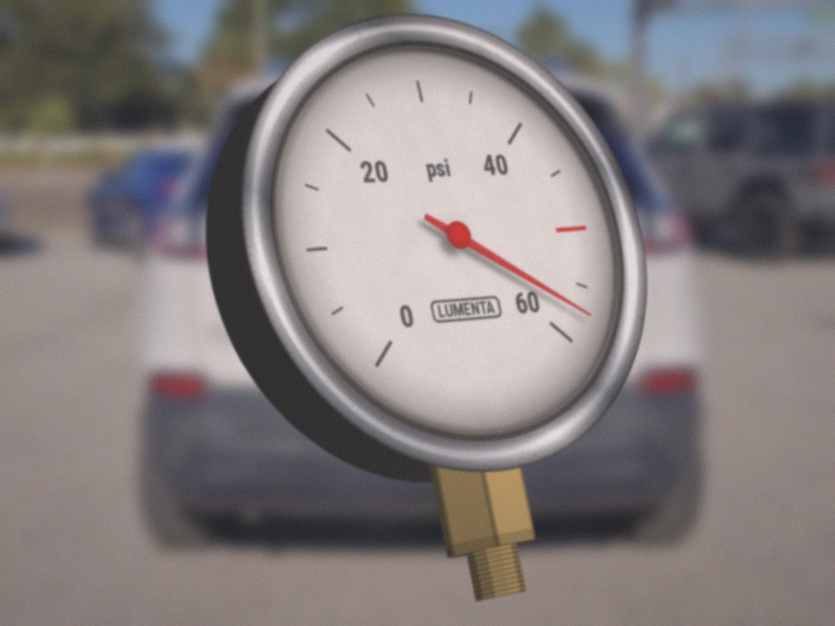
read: 57.5 psi
